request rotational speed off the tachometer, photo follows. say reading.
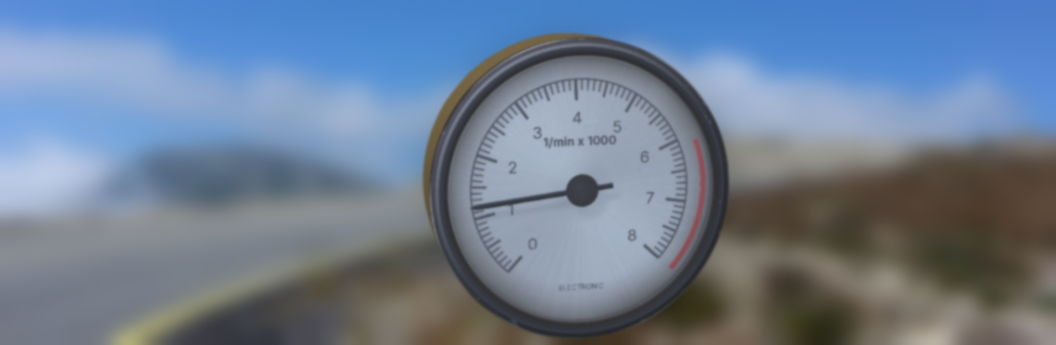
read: 1200 rpm
